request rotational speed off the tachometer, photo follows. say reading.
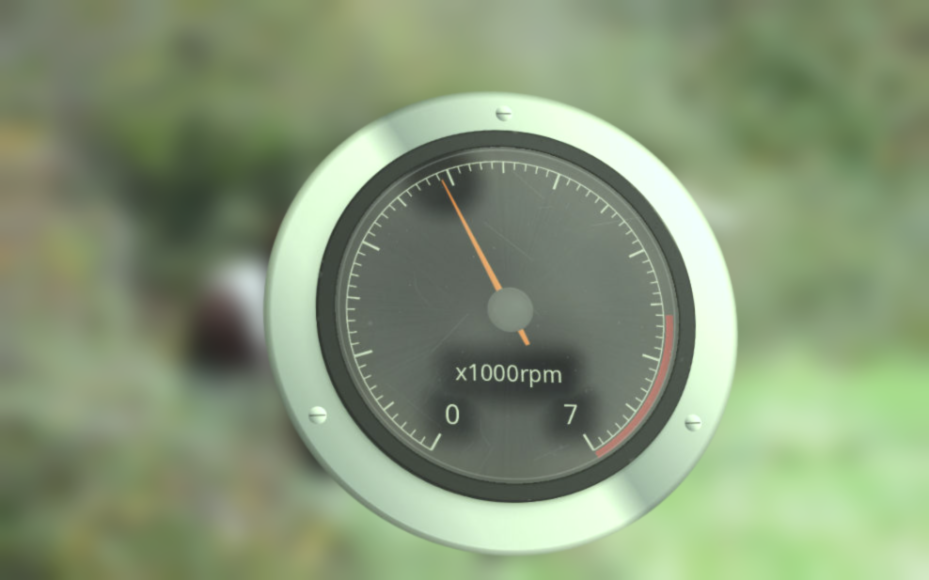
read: 2900 rpm
